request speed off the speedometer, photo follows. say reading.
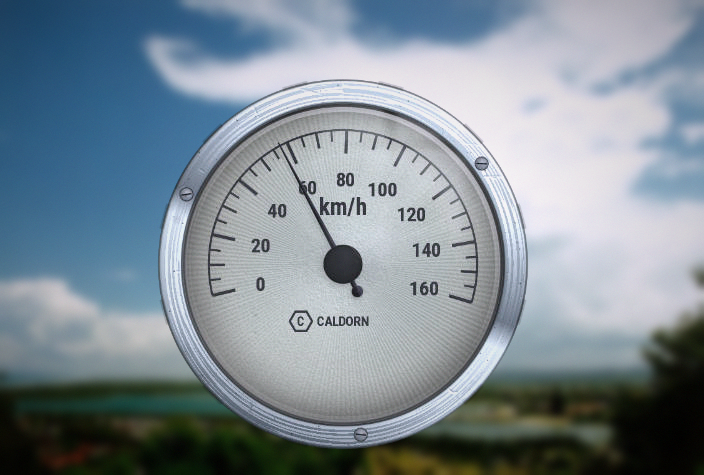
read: 57.5 km/h
